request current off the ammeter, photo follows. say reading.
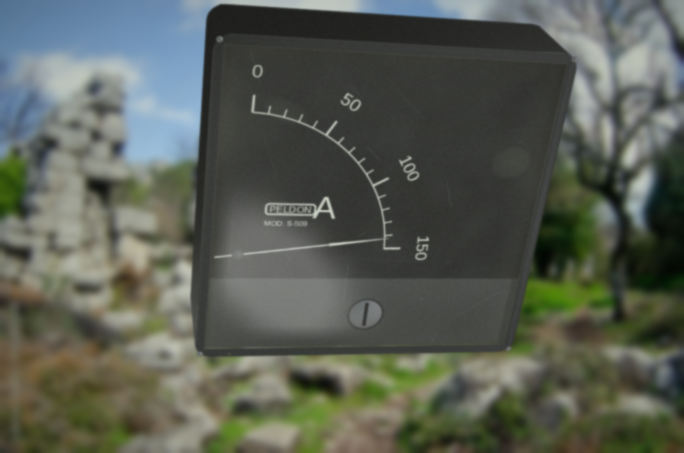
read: 140 A
